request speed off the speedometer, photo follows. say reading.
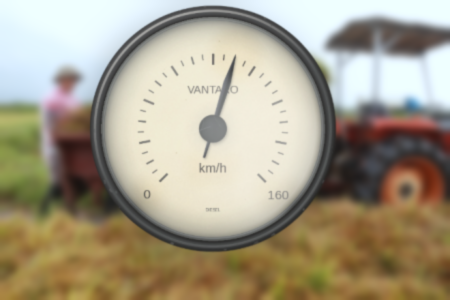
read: 90 km/h
